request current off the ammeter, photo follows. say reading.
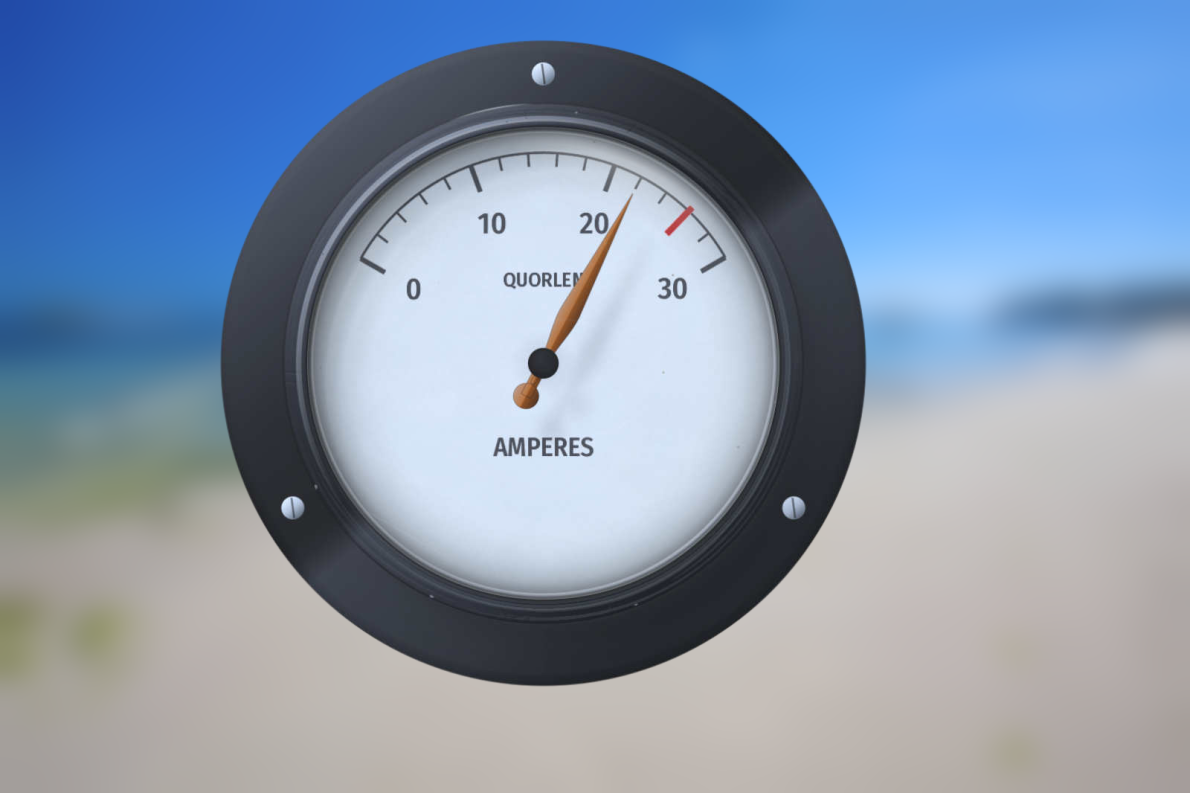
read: 22 A
